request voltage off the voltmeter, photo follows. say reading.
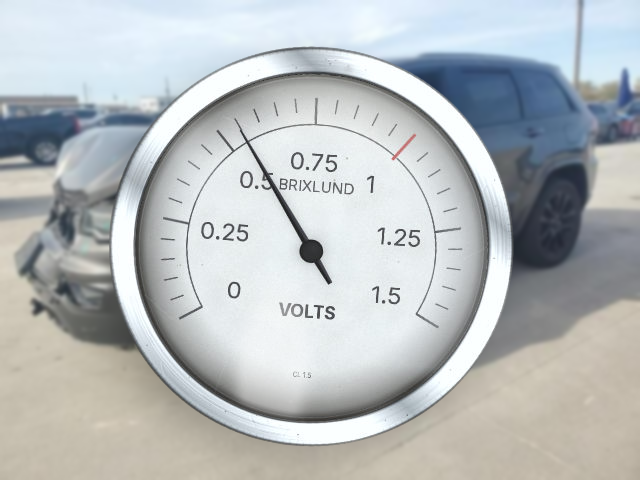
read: 0.55 V
